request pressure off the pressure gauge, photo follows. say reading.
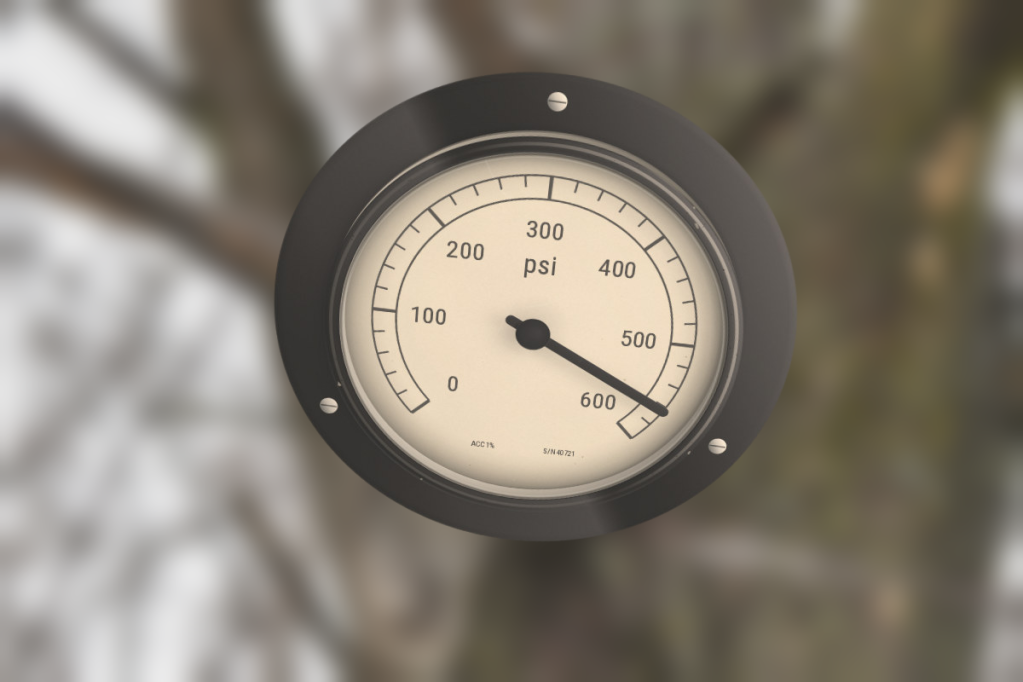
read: 560 psi
